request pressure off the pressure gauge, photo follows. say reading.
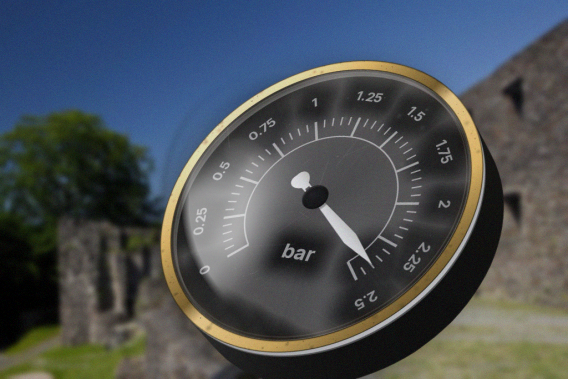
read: 2.4 bar
